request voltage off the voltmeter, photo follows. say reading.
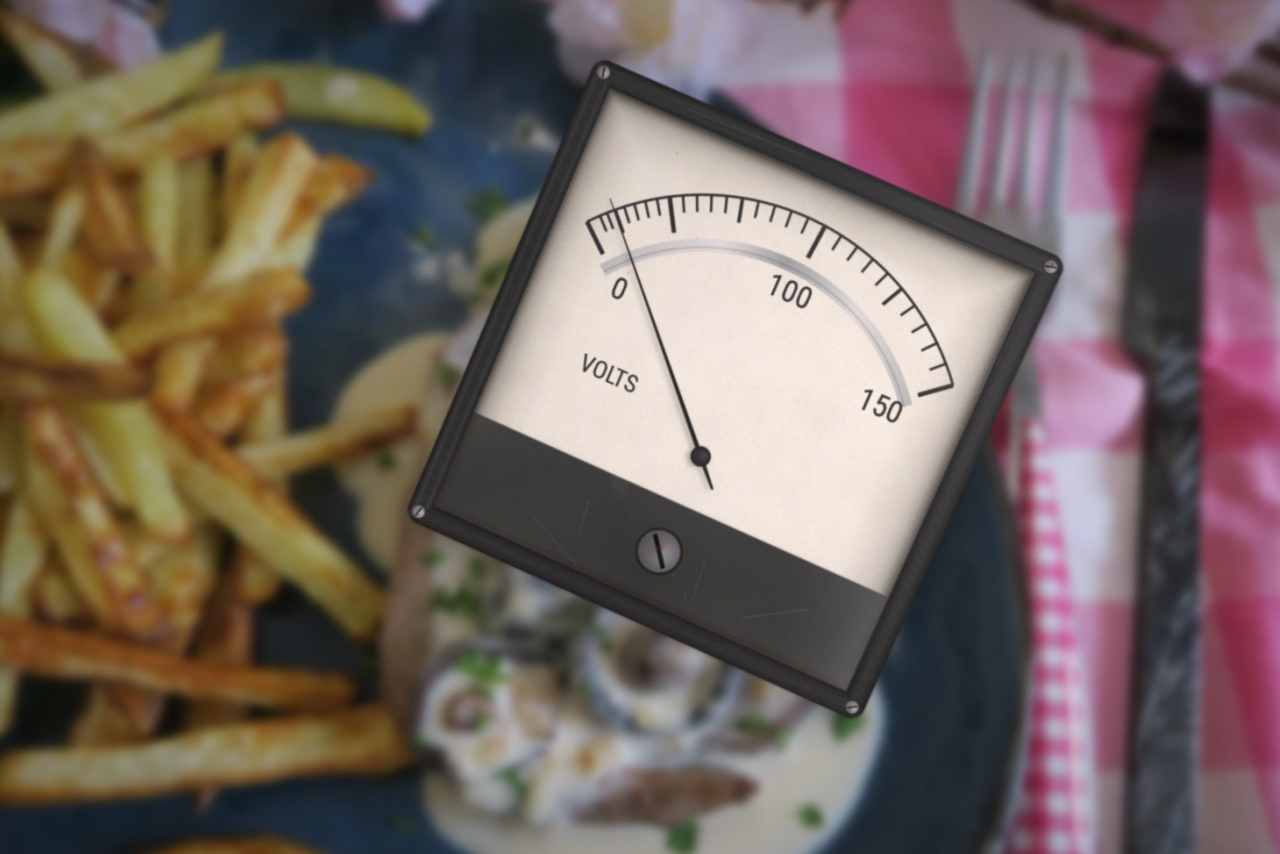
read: 25 V
